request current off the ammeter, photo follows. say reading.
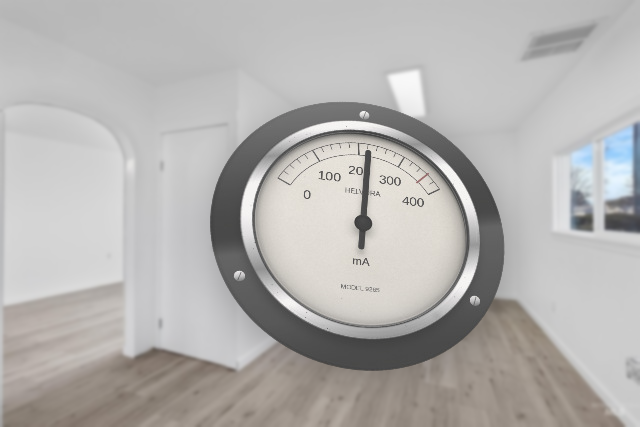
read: 220 mA
